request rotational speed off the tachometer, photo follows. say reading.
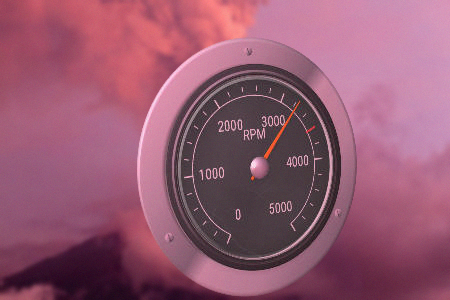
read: 3200 rpm
